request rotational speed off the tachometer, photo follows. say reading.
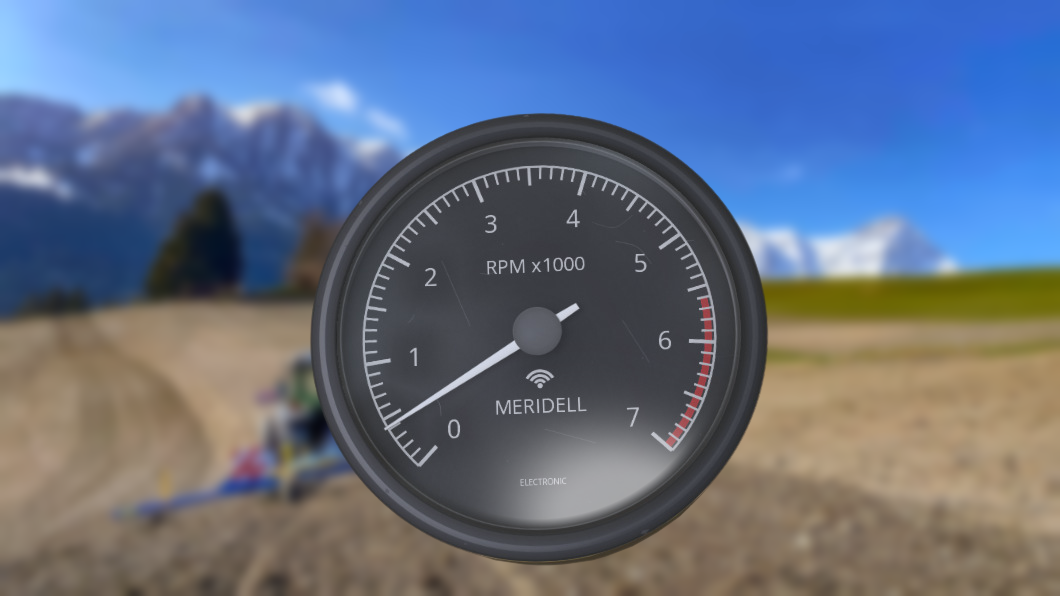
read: 400 rpm
